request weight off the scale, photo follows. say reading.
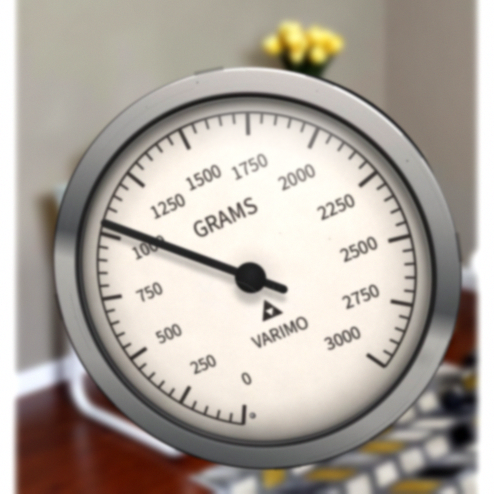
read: 1050 g
